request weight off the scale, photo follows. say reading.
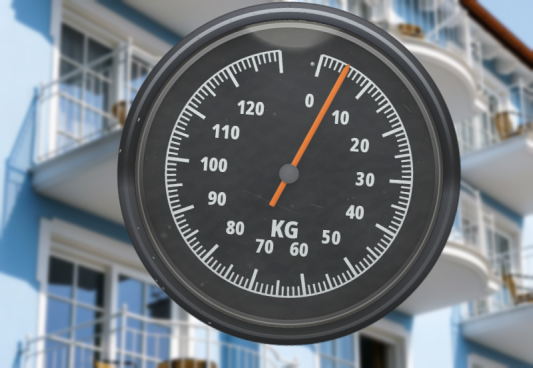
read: 5 kg
